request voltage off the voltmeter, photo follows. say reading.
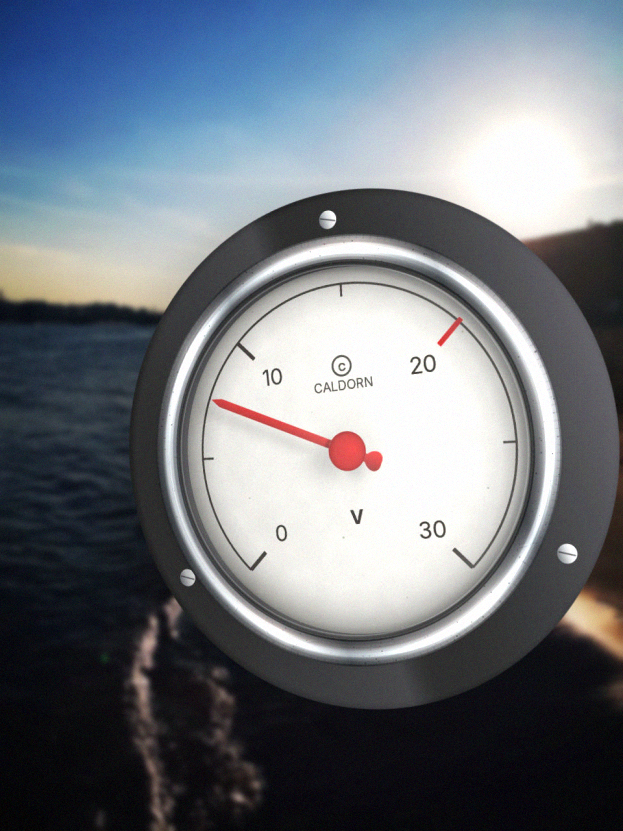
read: 7.5 V
